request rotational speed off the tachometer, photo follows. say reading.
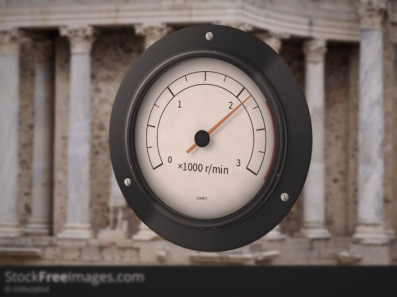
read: 2125 rpm
